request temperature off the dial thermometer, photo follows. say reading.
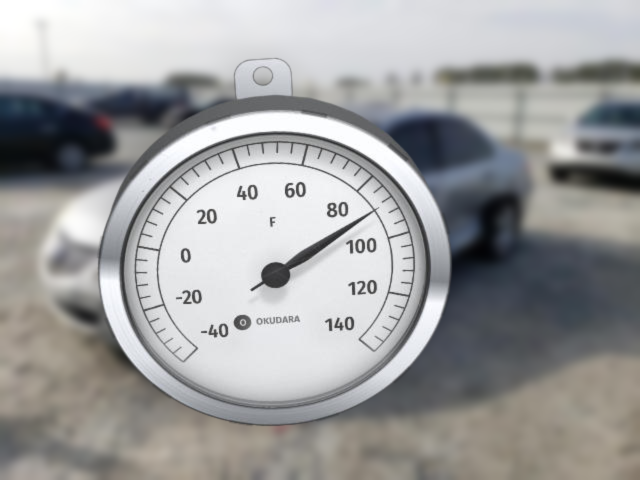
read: 88 °F
